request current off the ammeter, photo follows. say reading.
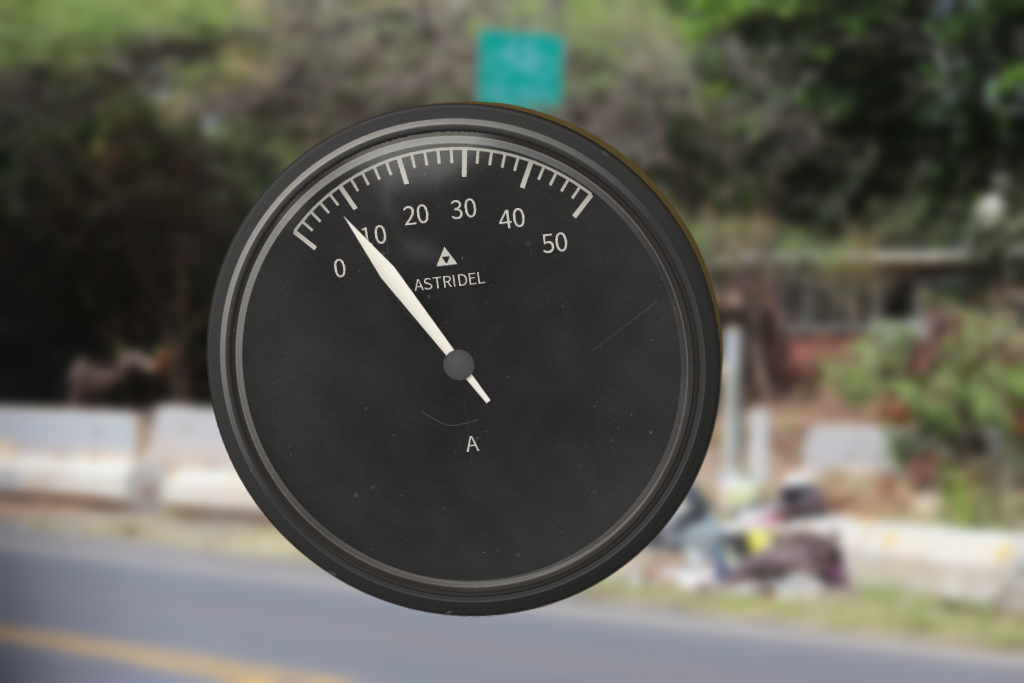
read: 8 A
